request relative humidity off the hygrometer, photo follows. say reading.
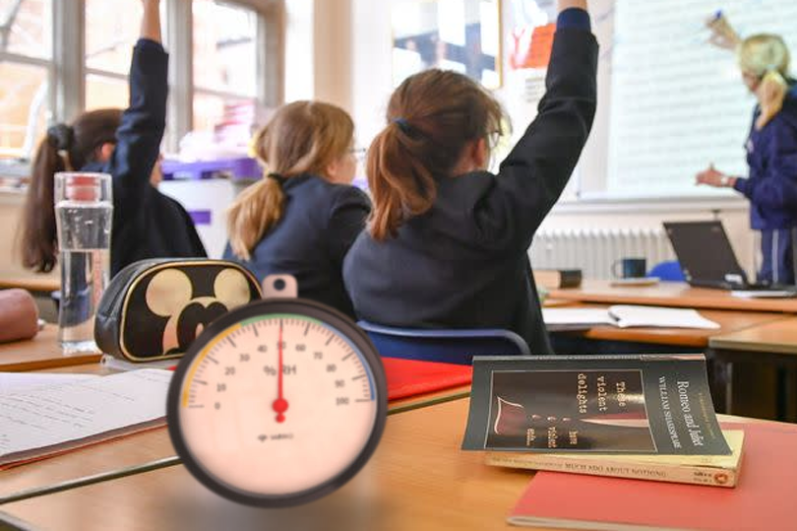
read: 50 %
